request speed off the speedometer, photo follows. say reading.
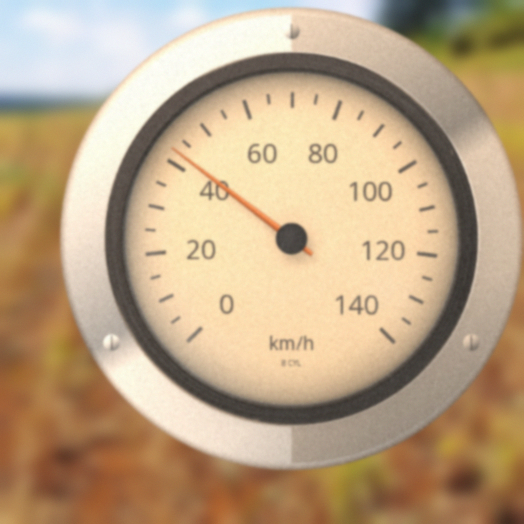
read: 42.5 km/h
